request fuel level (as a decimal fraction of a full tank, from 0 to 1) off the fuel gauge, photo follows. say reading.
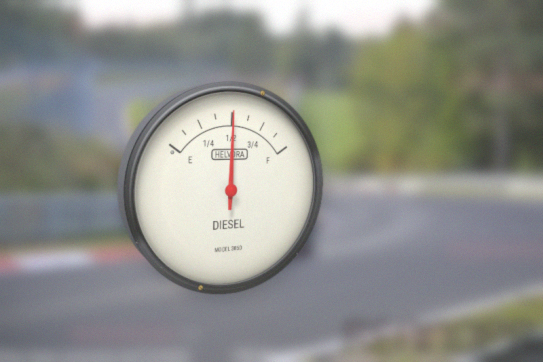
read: 0.5
